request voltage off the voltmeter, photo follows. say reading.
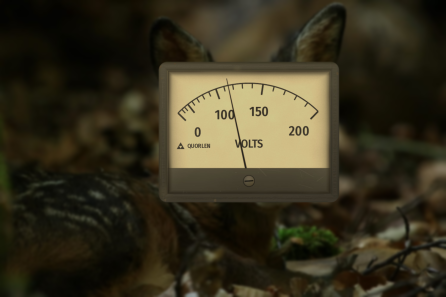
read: 115 V
